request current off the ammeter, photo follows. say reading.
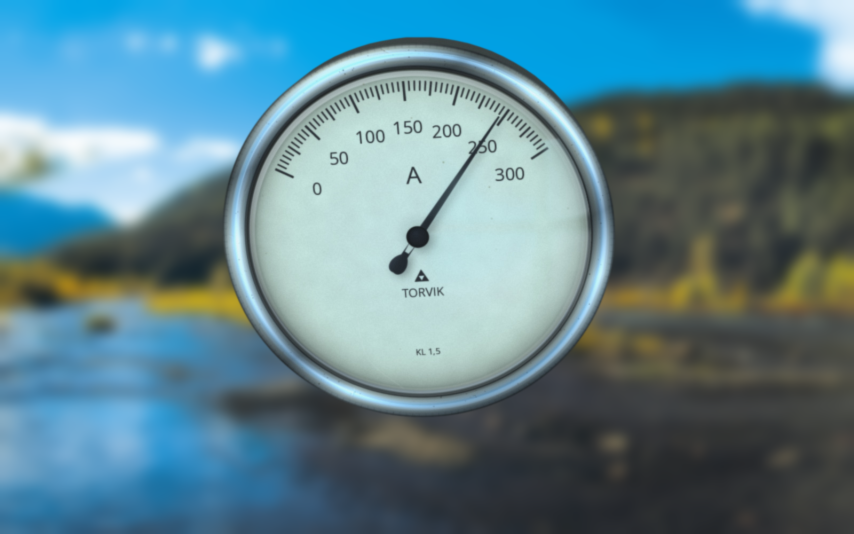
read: 245 A
